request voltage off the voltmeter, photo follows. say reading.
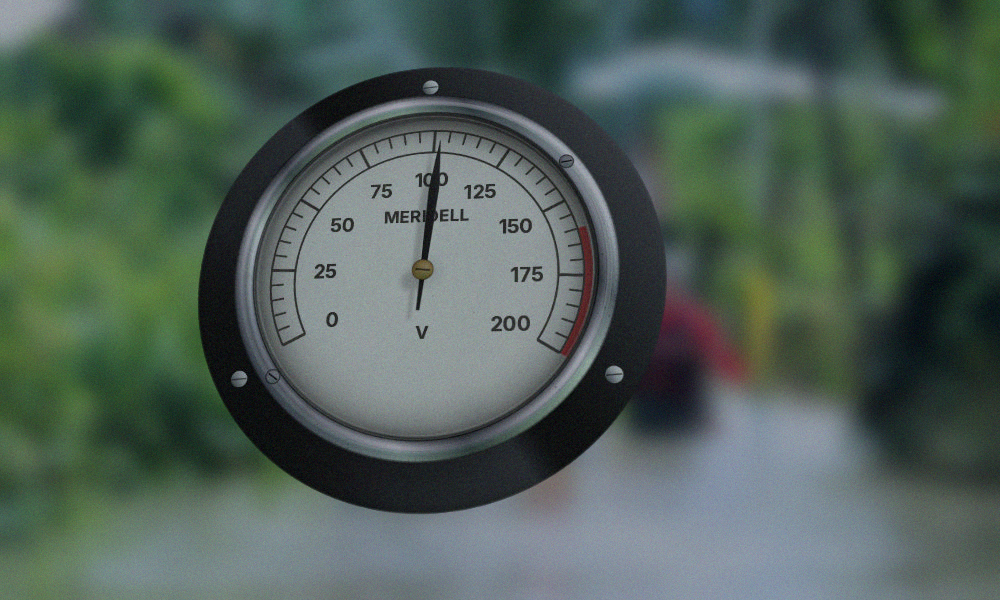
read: 102.5 V
